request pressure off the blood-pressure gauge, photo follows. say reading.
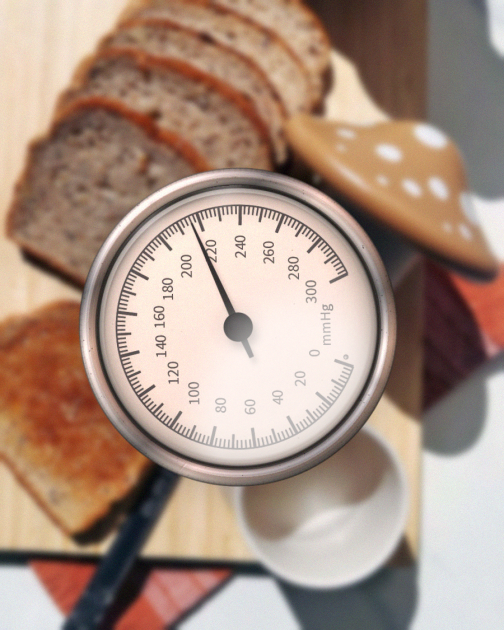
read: 216 mmHg
